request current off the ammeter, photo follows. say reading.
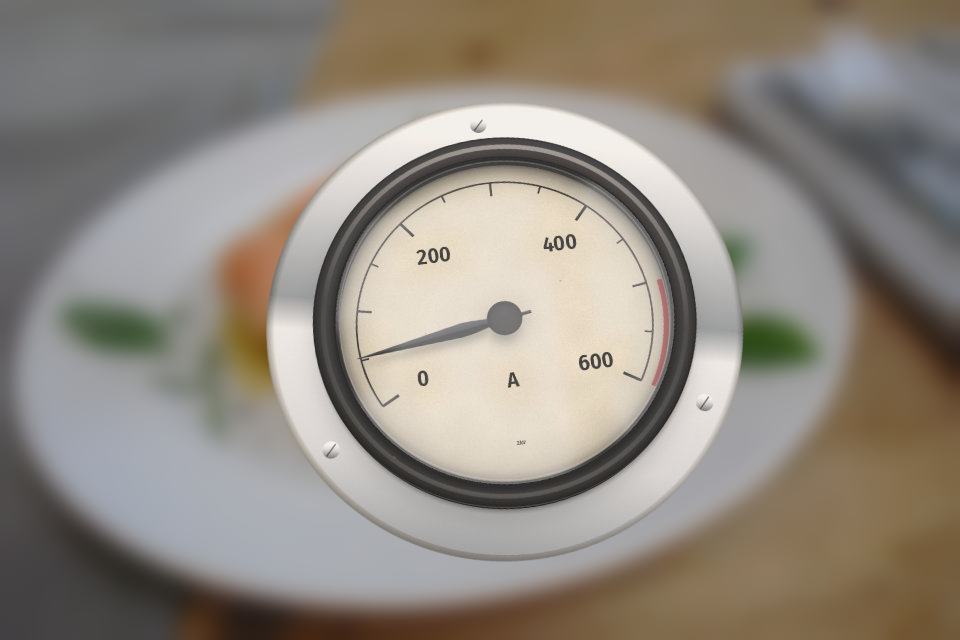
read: 50 A
